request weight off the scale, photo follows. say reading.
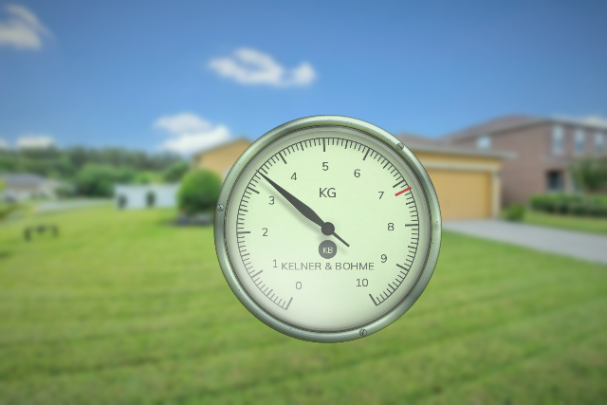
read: 3.4 kg
